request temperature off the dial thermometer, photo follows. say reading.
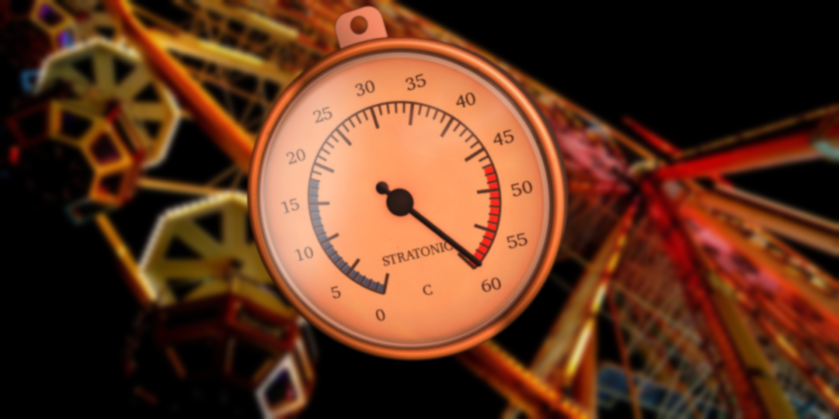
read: 59 °C
